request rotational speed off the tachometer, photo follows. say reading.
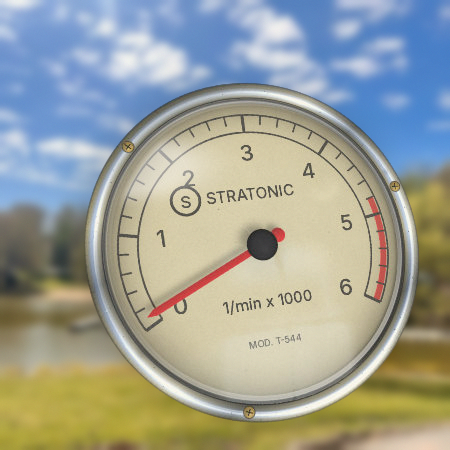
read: 100 rpm
